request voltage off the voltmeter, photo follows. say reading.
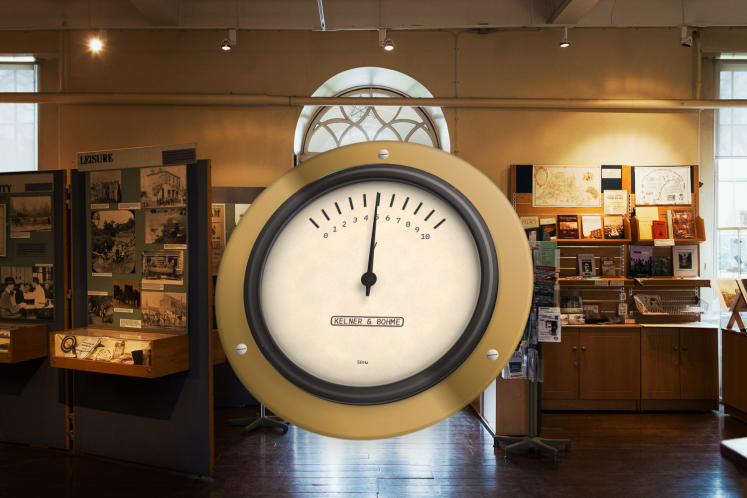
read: 5 V
